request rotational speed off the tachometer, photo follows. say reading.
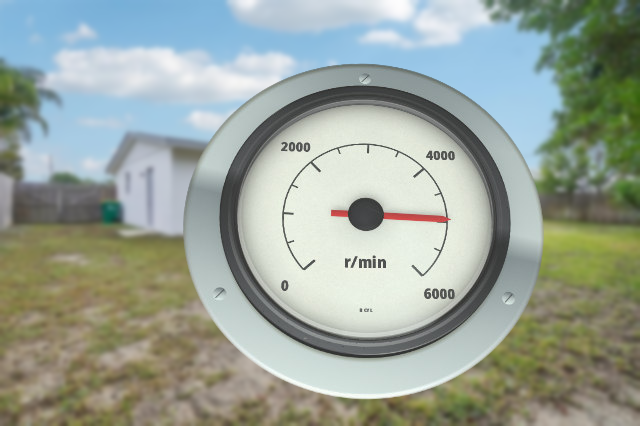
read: 5000 rpm
